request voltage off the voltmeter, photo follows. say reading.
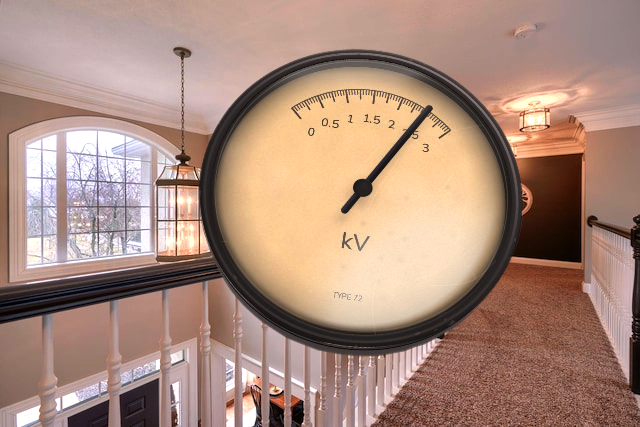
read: 2.5 kV
